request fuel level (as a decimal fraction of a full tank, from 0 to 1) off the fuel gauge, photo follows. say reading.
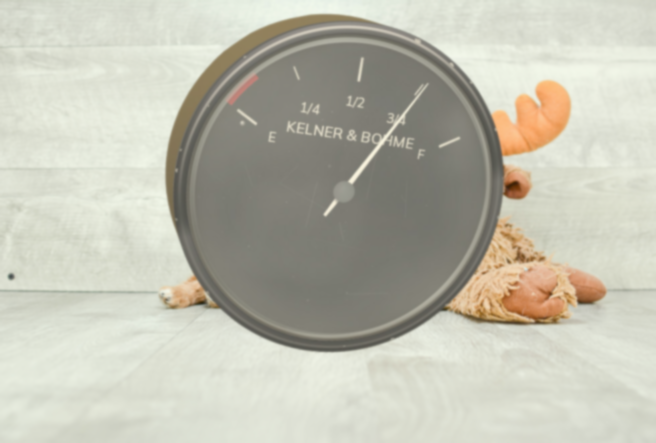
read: 0.75
